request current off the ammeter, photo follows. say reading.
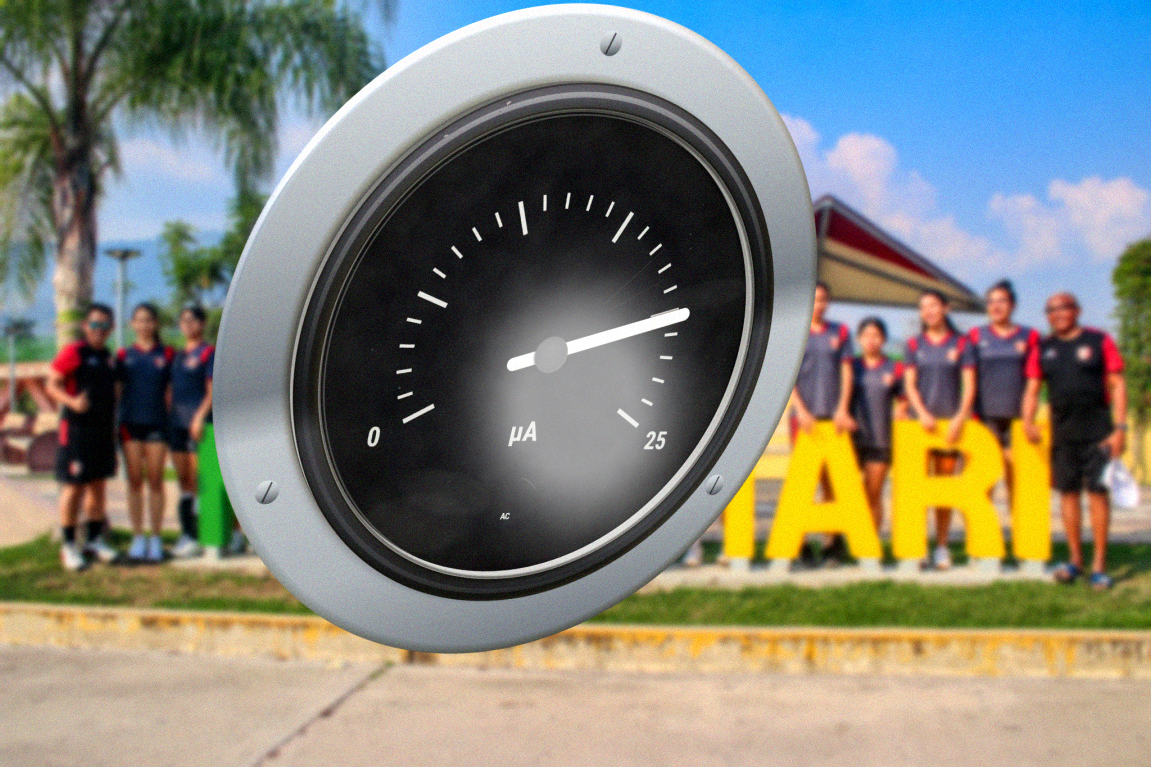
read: 20 µA
